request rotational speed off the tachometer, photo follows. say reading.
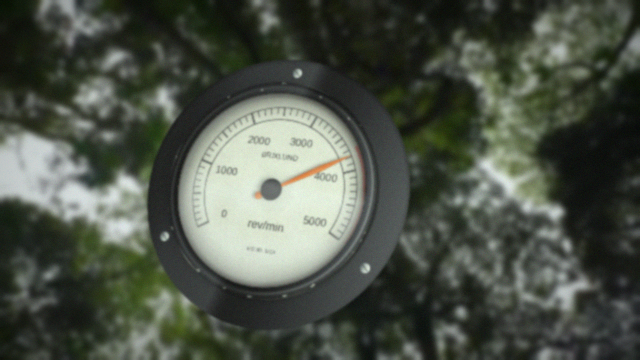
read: 3800 rpm
